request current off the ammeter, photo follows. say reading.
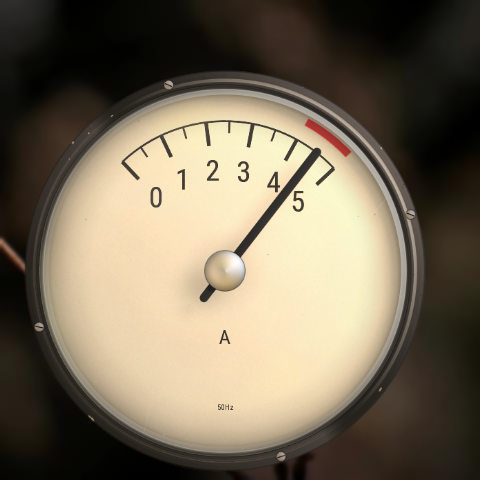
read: 4.5 A
